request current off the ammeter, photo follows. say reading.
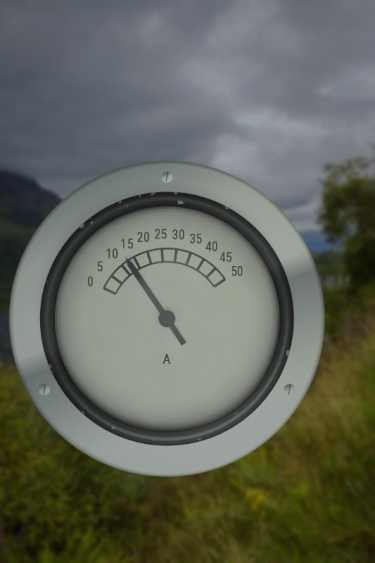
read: 12.5 A
